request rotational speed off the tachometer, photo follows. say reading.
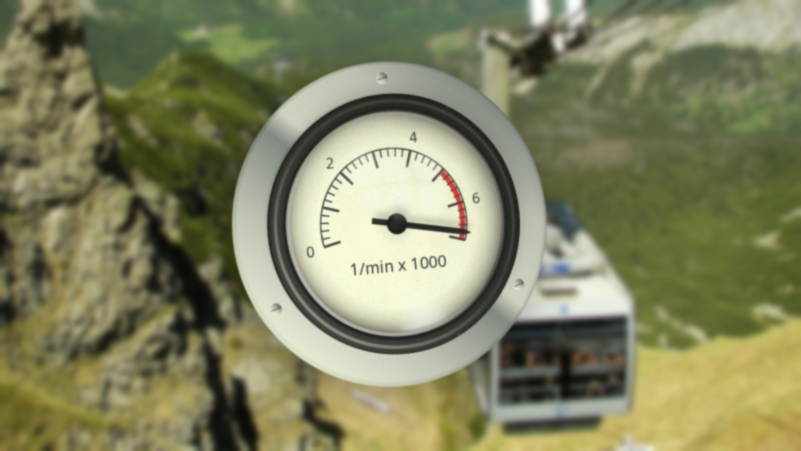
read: 6800 rpm
